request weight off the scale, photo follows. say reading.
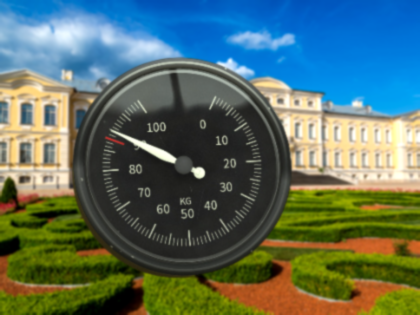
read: 90 kg
